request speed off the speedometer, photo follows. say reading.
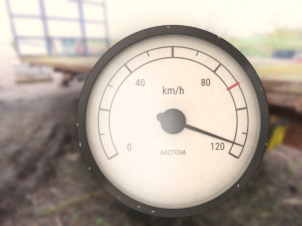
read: 115 km/h
